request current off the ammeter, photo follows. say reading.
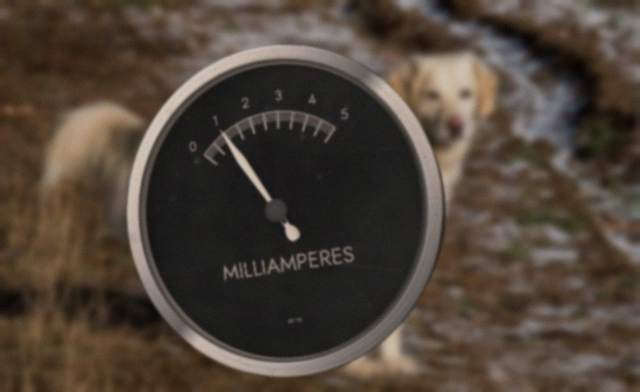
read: 1 mA
